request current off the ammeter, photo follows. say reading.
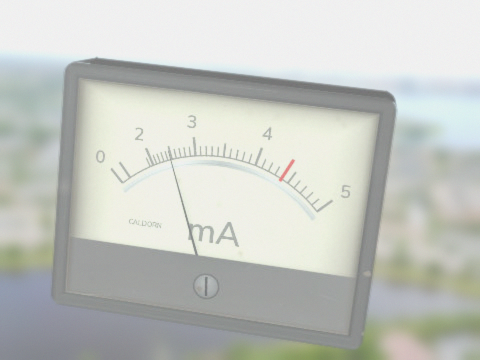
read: 2.5 mA
